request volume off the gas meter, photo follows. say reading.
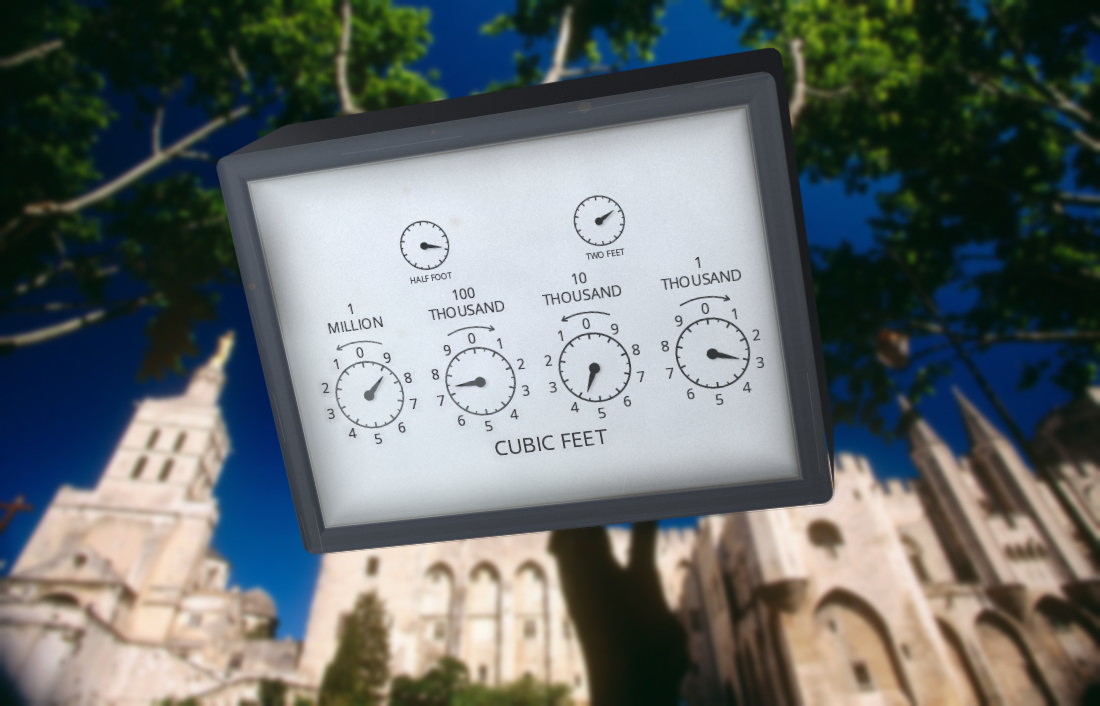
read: 874300 ft³
